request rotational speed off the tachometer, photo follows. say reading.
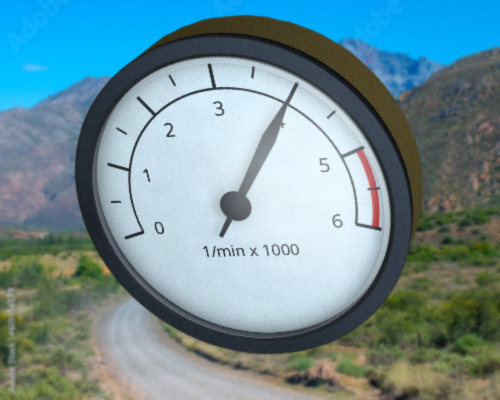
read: 4000 rpm
